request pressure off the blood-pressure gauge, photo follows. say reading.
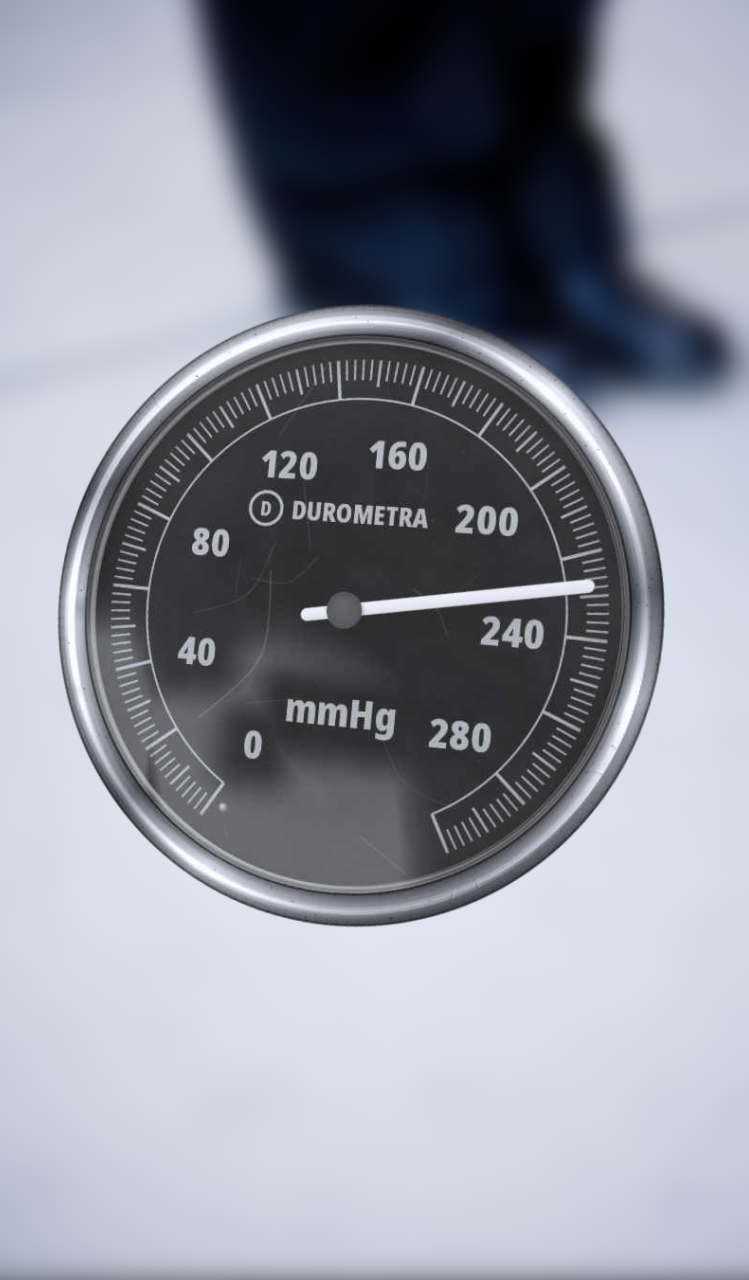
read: 228 mmHg
